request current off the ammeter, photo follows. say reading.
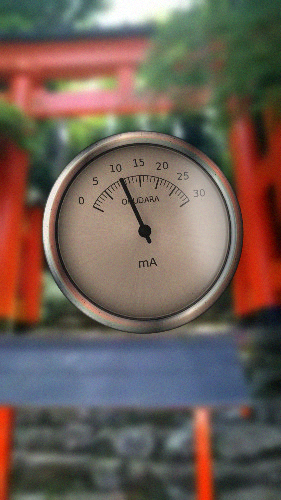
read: 10 mA
